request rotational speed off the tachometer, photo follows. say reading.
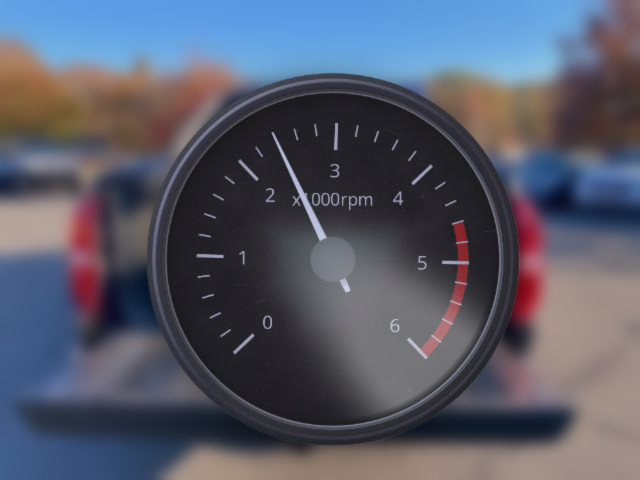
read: 2400 rpm
